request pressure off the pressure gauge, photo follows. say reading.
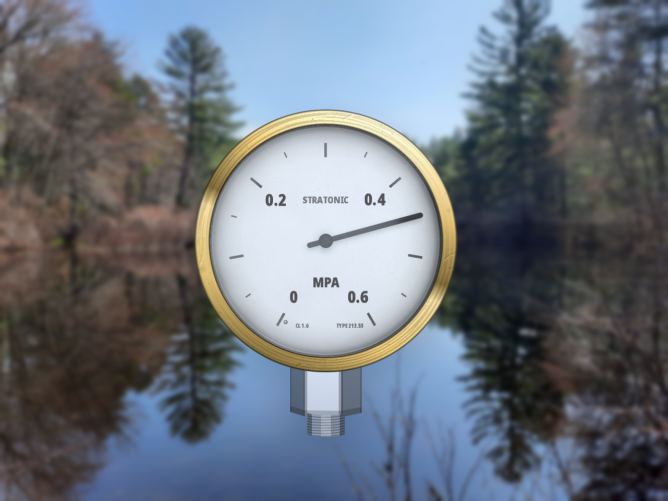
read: 0.45 MPa
